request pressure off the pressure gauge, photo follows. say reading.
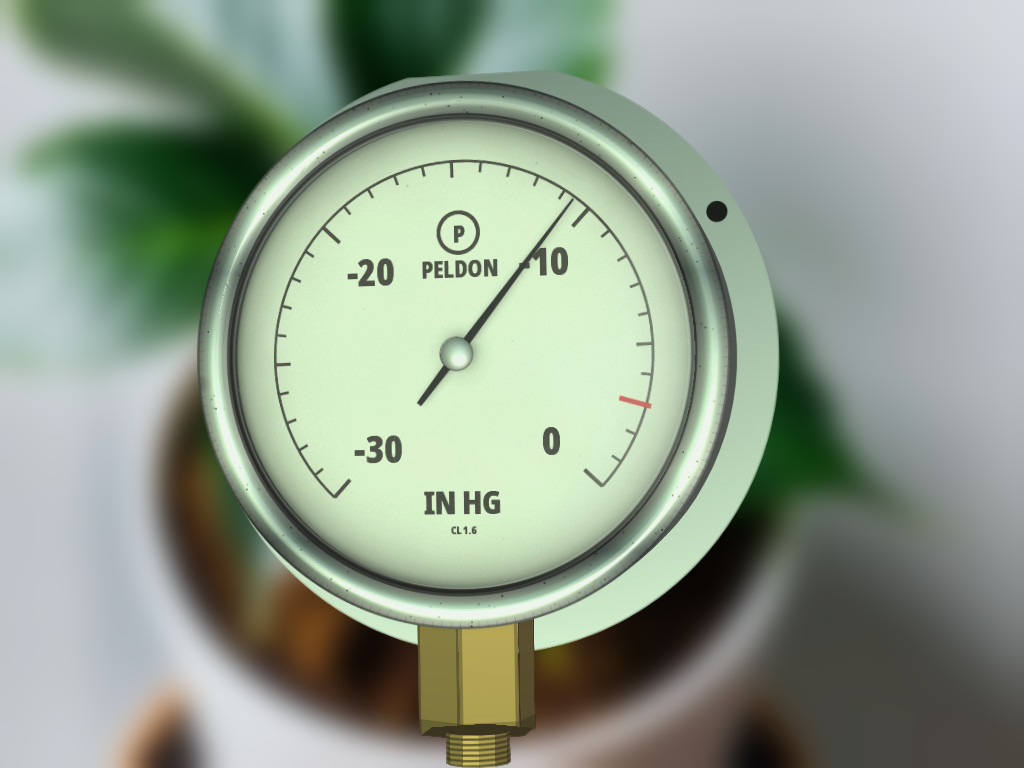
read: -10.5 inHg
